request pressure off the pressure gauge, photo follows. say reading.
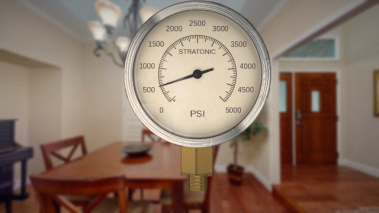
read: 500 psi
